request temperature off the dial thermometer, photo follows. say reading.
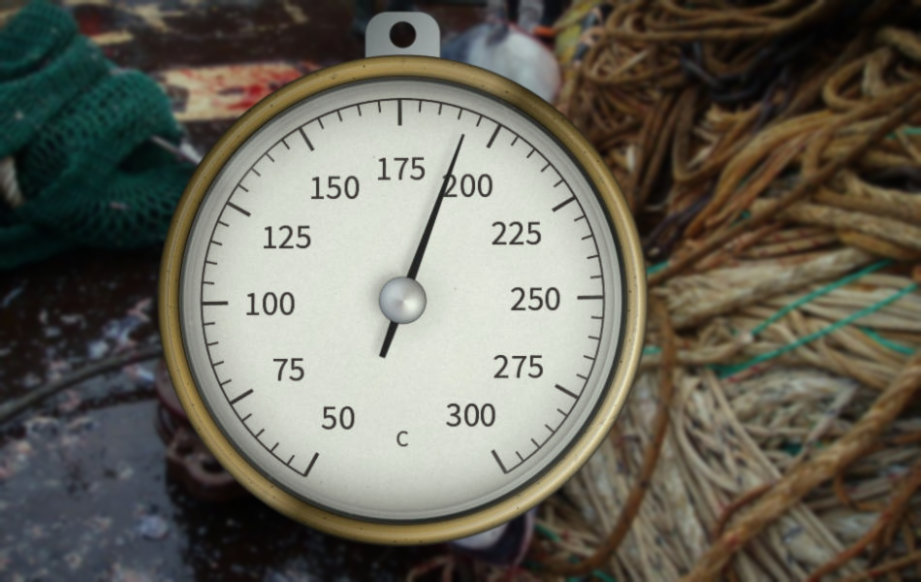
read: 192.5 °C
